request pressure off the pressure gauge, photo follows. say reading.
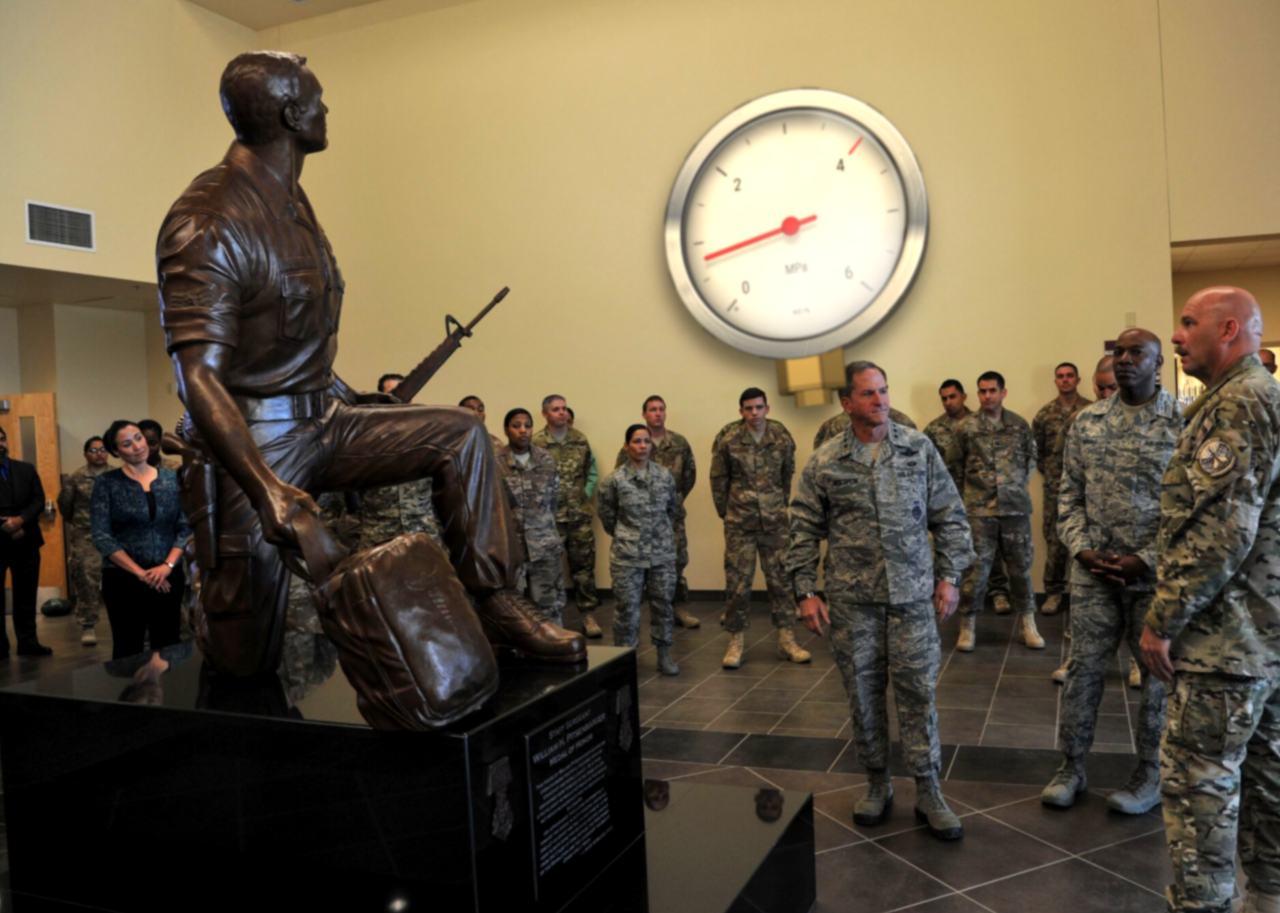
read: 0.75 MPa
